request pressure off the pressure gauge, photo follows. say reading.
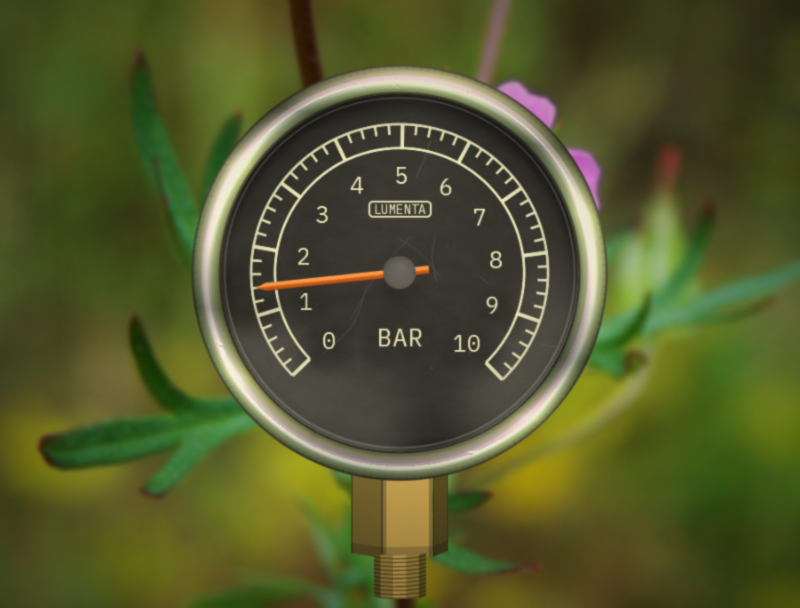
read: 1.4 bar
